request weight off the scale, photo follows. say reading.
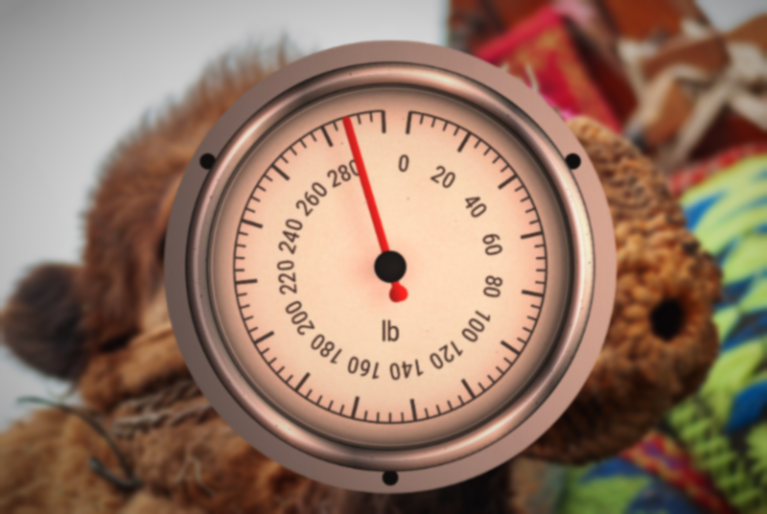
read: 288 lb
